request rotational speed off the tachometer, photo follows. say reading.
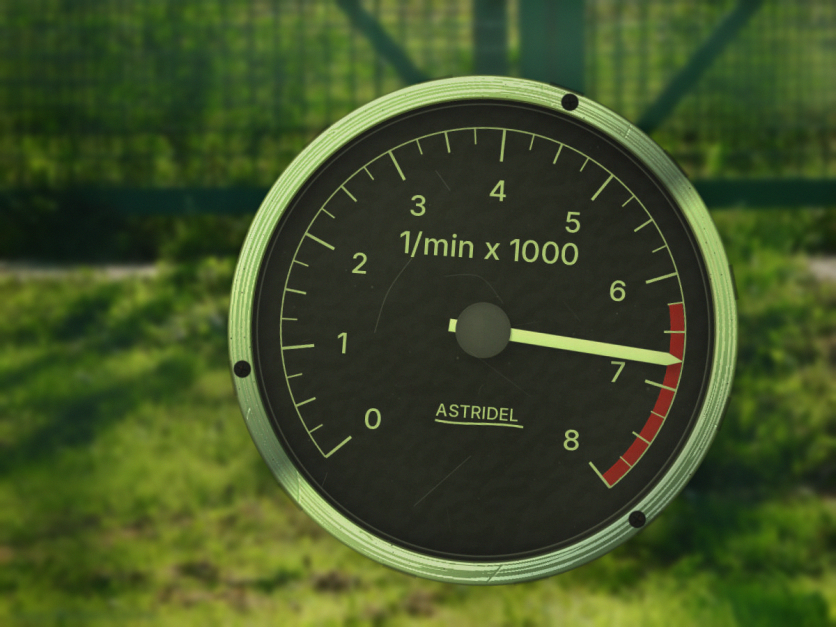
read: 6750 rpm
